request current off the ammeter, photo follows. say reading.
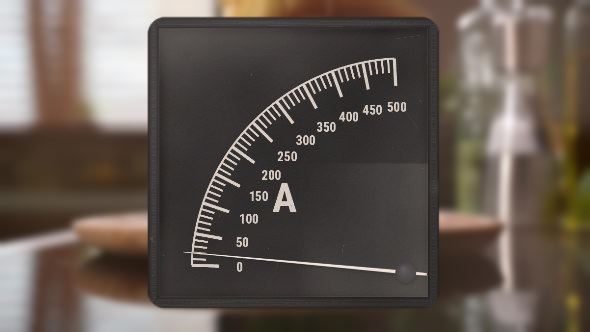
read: 20 A
